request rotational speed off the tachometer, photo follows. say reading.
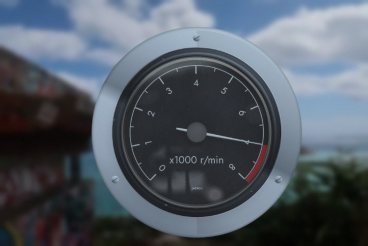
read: 7000 rpm
